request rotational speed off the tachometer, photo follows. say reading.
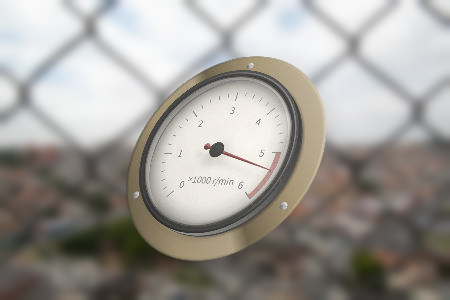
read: 5400 rpm
